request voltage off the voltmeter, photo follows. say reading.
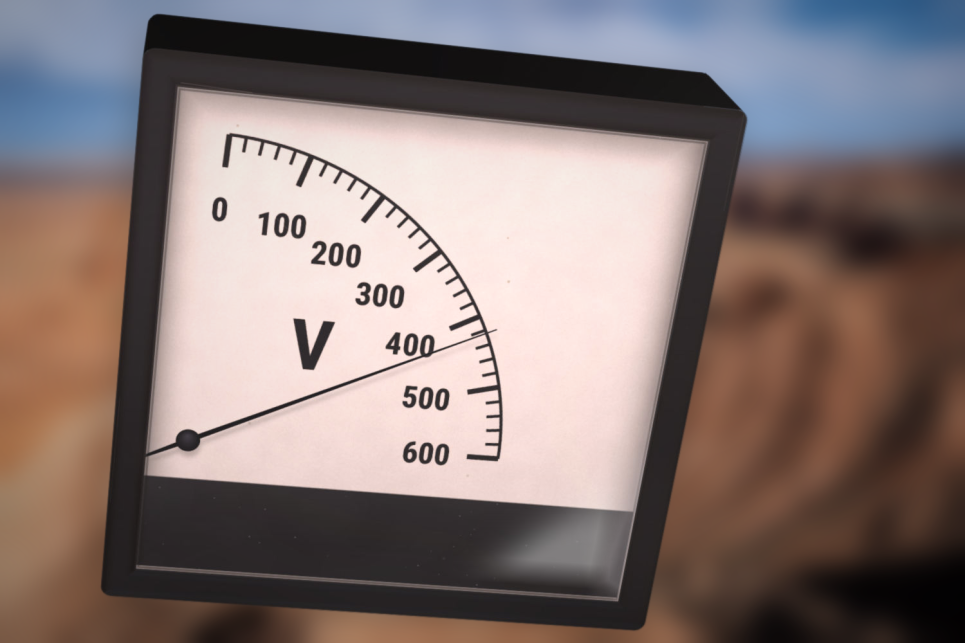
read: 420 V
